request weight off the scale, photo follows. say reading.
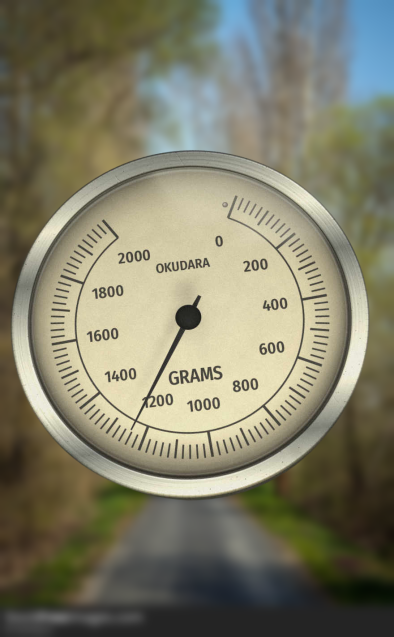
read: 1240 g
